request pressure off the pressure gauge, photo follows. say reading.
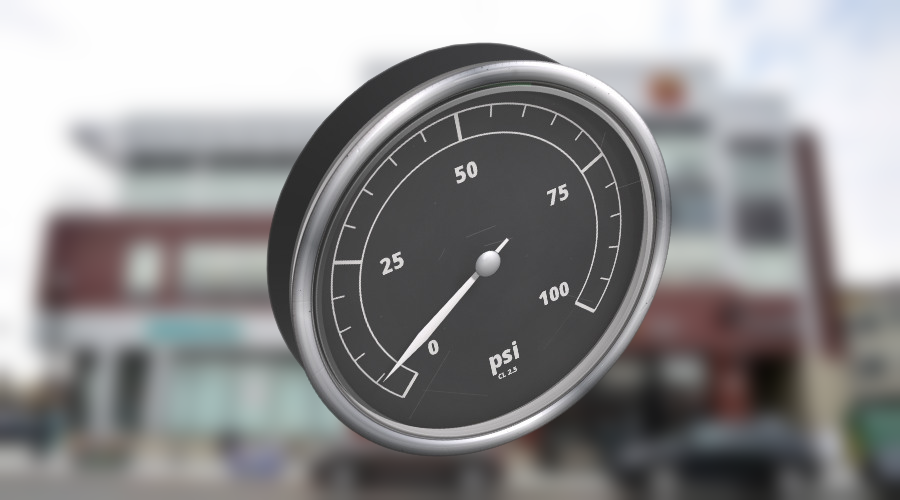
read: 5 psi
